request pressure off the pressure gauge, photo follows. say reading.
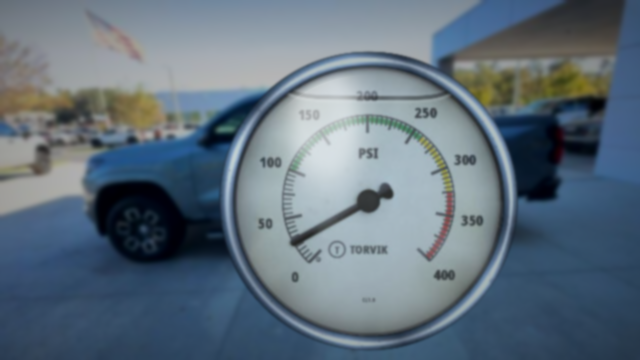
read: 25 psi
